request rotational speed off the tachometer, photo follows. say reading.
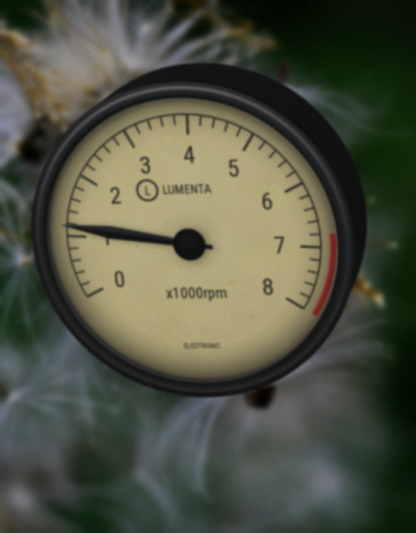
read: 1200 rpm
